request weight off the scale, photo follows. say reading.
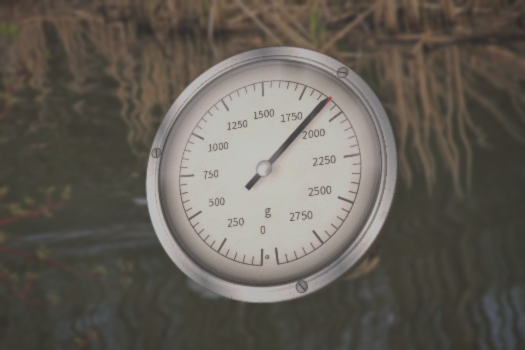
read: 1900 g
